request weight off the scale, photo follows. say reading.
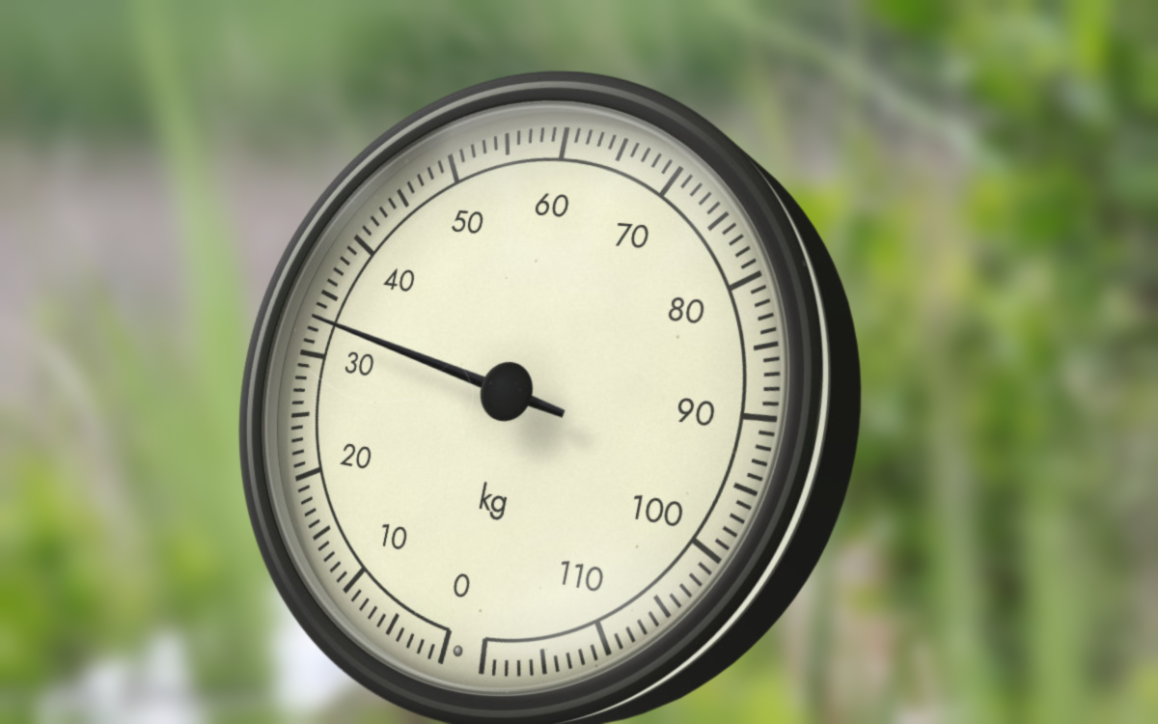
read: 33 kg
